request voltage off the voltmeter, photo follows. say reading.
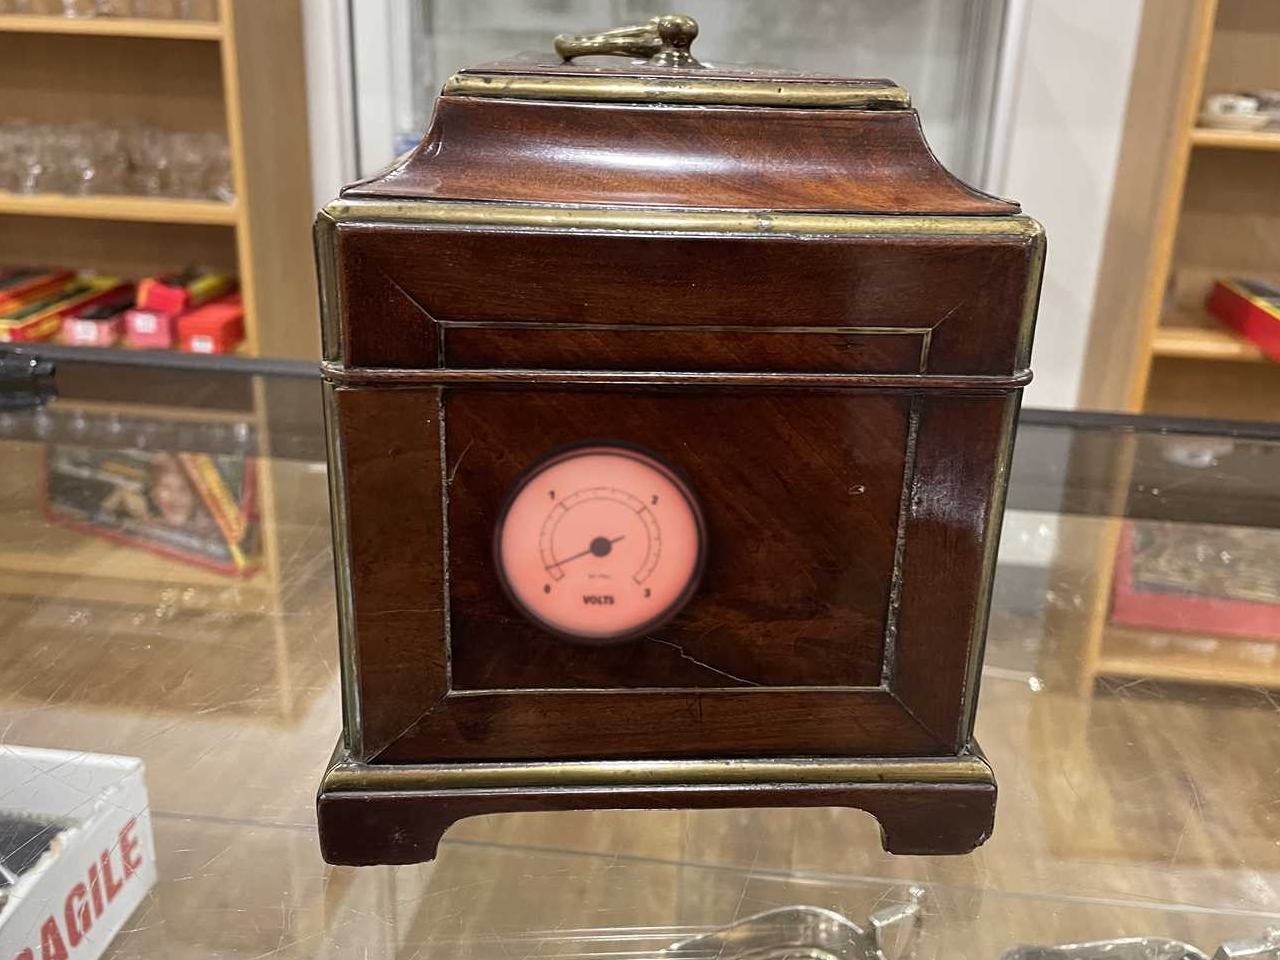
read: 0.2 V
